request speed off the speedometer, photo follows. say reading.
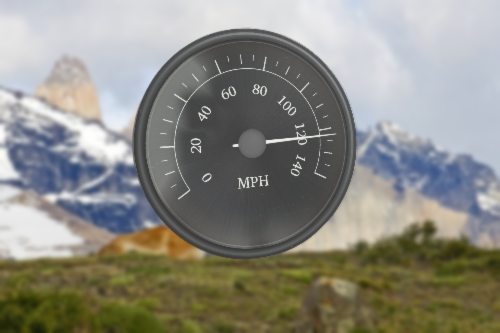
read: 122.5 mph
